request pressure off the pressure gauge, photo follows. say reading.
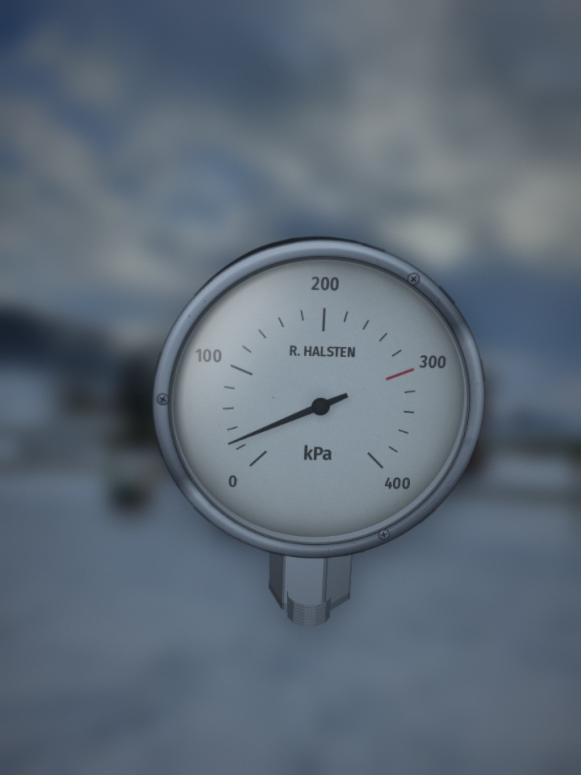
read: 30 kPa
